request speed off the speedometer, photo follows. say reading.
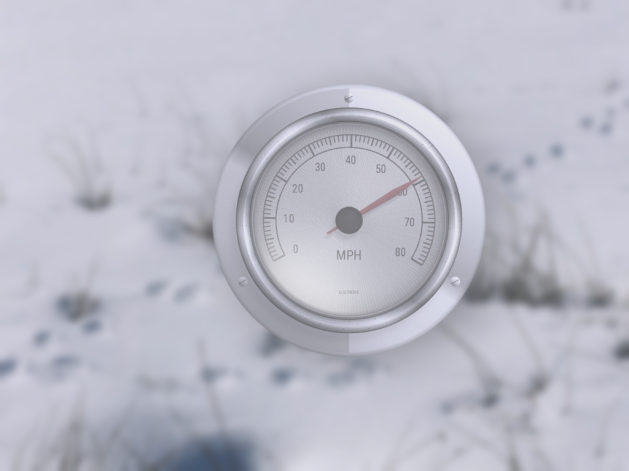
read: 59 mph
